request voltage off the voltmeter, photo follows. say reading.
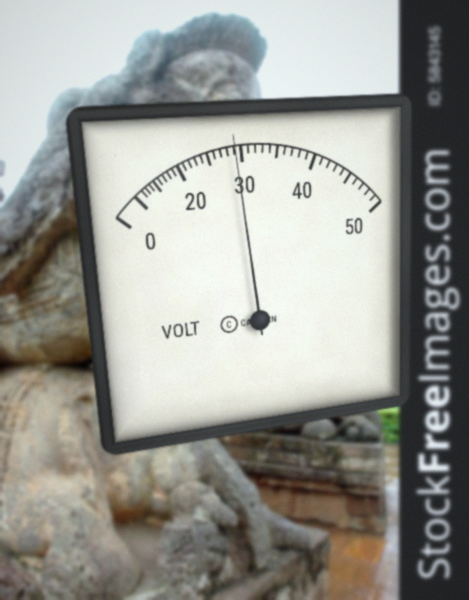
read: 29 V
